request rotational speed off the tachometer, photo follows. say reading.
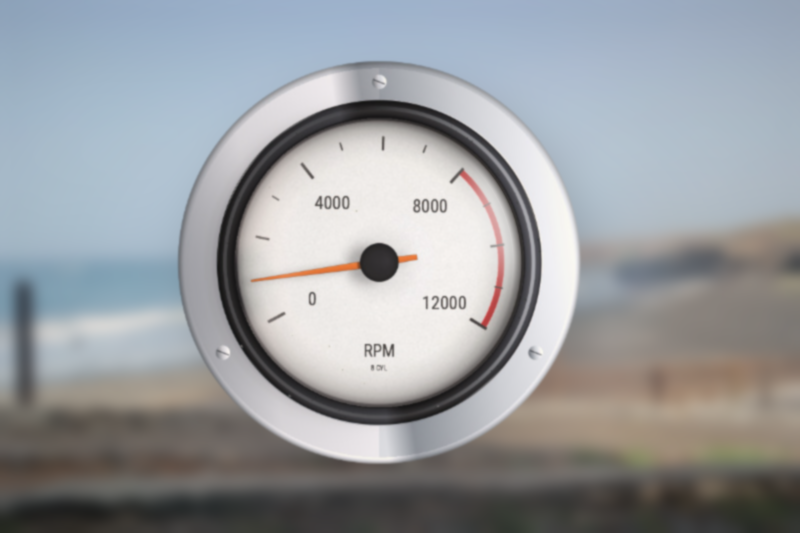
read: 1000 rpm
